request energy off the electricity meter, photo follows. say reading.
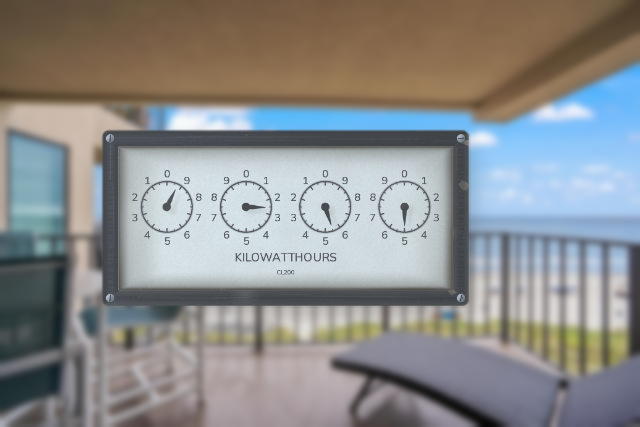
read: 9255 kWh
